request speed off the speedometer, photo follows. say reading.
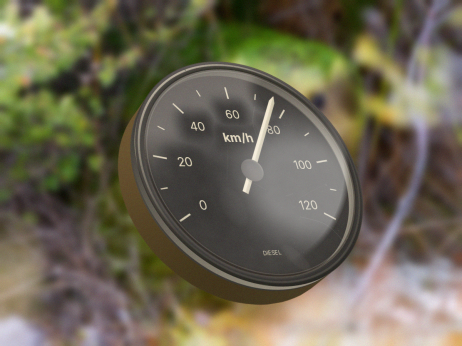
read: 75 km/h
